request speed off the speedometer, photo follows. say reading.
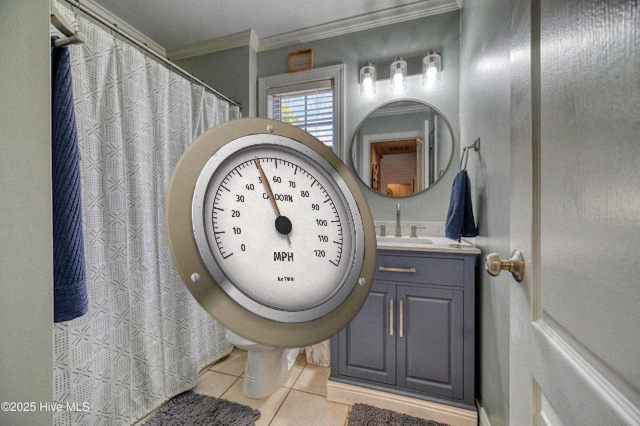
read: 50 mph
